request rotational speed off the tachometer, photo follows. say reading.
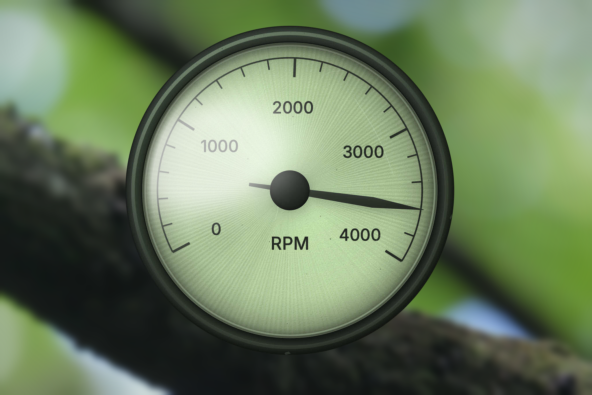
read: 3600 rpm
